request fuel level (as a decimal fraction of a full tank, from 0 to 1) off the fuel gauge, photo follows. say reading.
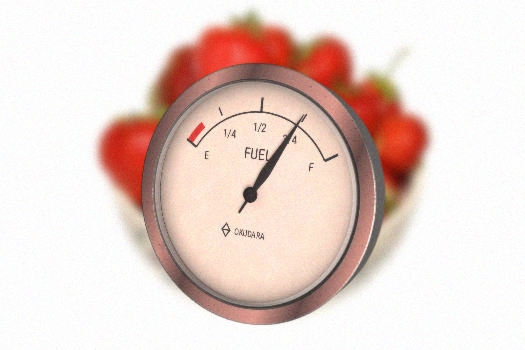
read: 0.75
